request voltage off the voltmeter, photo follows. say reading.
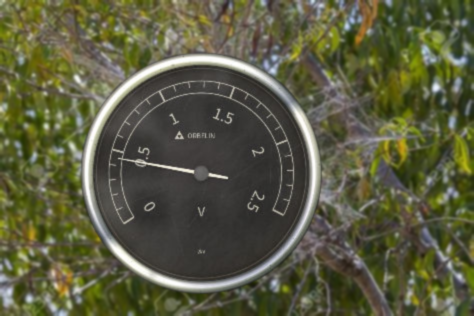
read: 0.45 V
